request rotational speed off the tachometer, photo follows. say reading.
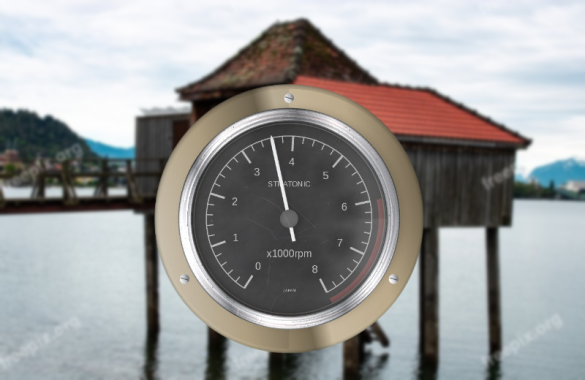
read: 3600 rpm
